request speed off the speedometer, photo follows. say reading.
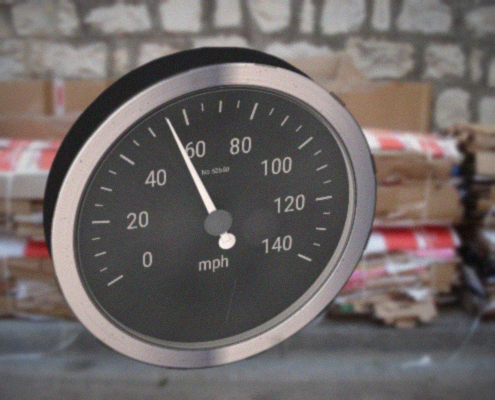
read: 55 mph
